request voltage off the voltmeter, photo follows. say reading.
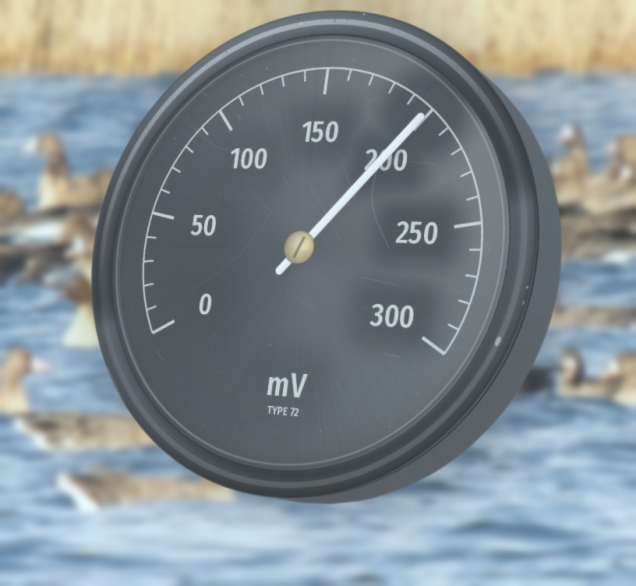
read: 200 mV
